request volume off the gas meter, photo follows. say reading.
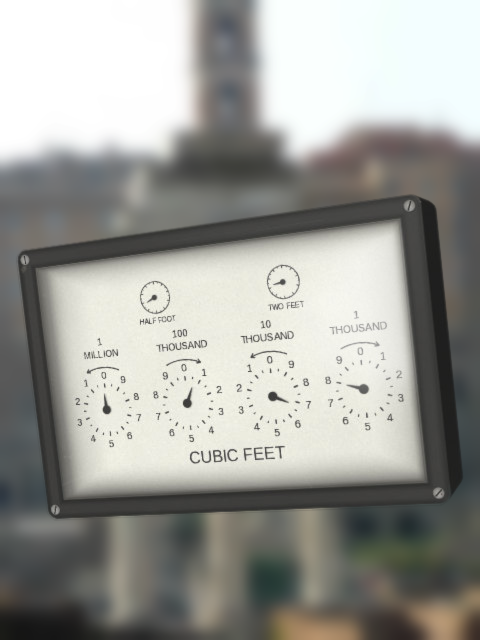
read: 6800 ft³
